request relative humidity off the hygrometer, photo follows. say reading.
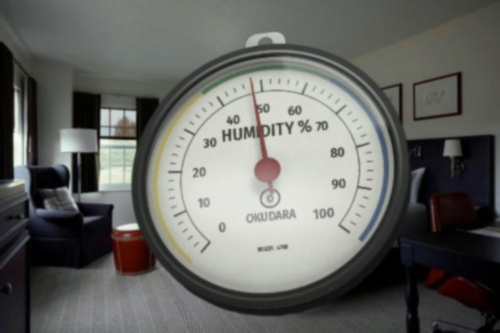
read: 48 %
